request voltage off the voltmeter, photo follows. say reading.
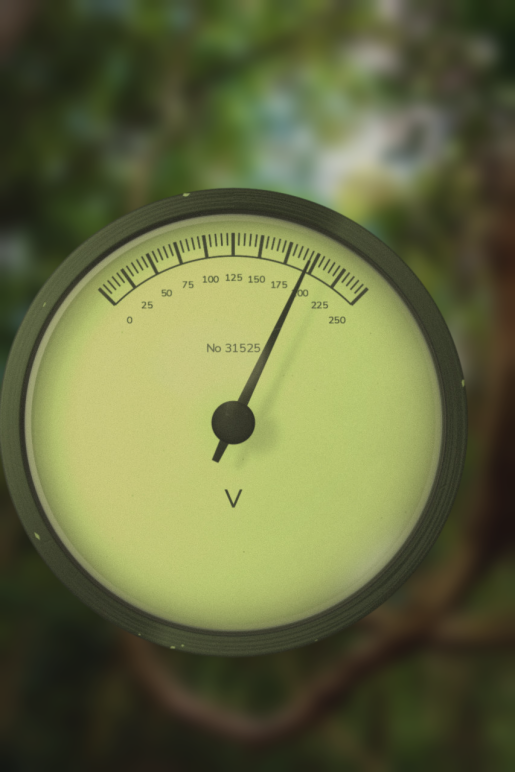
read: 195 V
